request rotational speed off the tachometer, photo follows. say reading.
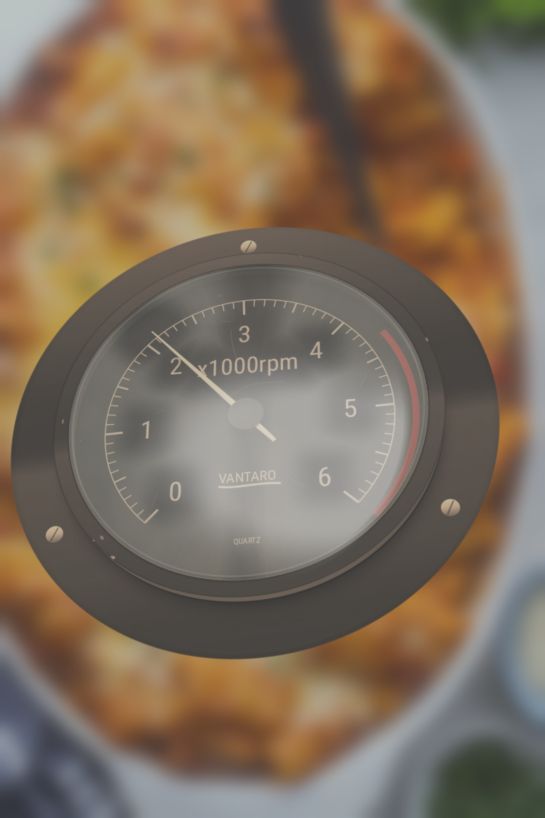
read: 2100 rpm
